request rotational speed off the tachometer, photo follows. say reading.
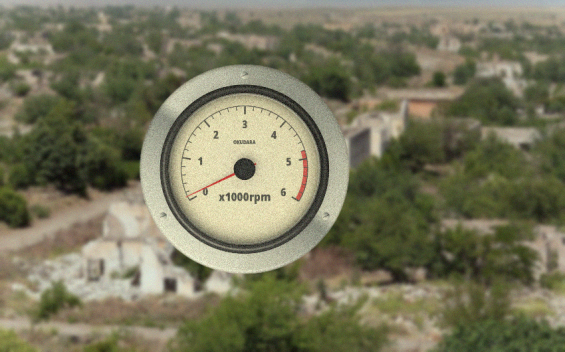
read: 100 rpm
